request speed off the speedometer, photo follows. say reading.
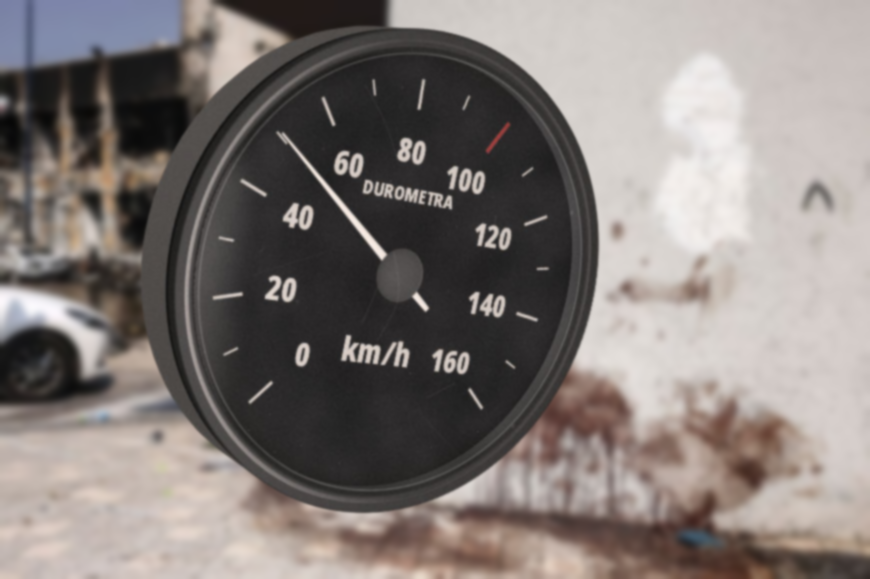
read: 50 km/h
